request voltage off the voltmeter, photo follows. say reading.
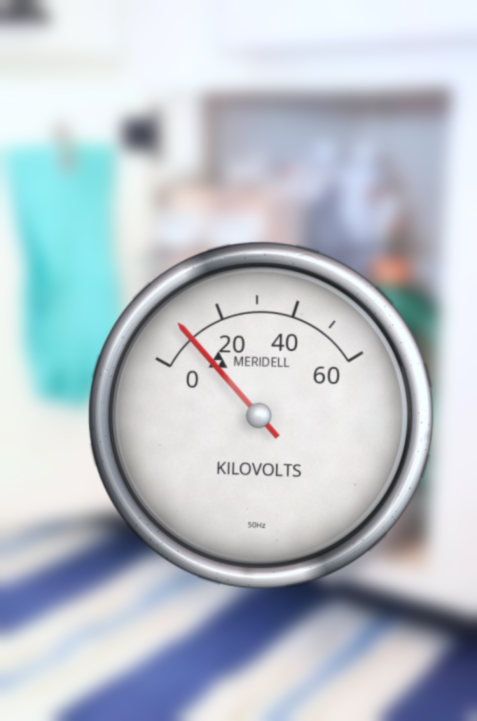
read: 10 kV
